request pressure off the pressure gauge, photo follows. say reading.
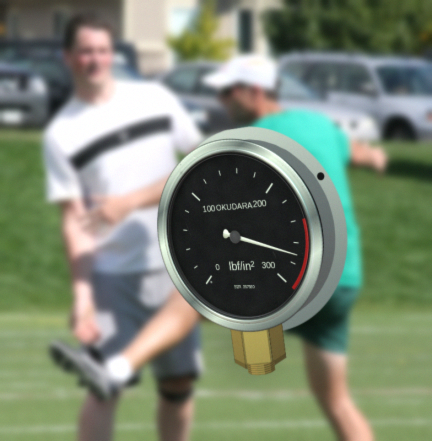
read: 270 psi
